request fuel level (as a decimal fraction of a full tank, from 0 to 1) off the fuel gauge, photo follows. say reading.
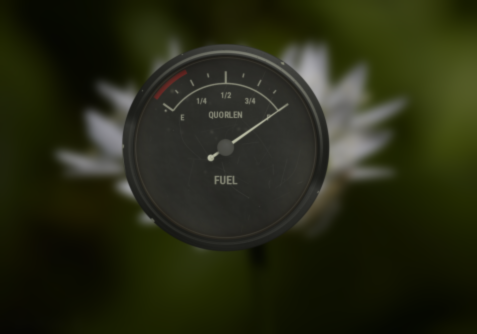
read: 1
